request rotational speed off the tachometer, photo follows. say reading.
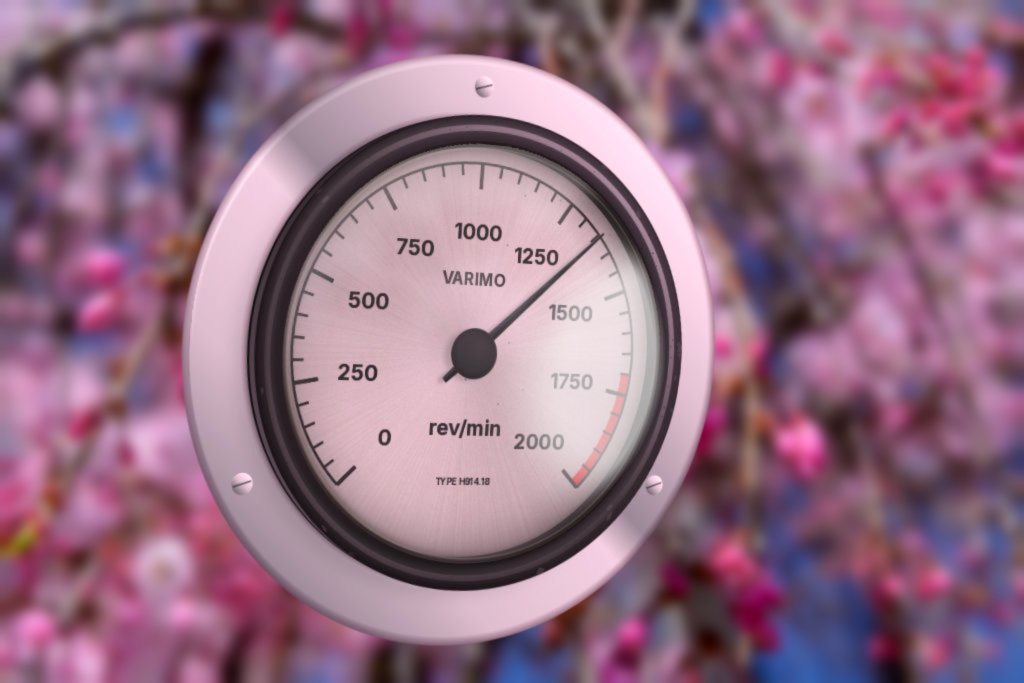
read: 1350 rpm
